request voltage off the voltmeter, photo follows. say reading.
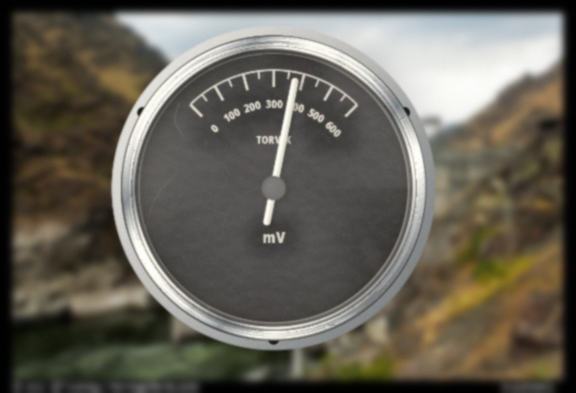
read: 375 mV
